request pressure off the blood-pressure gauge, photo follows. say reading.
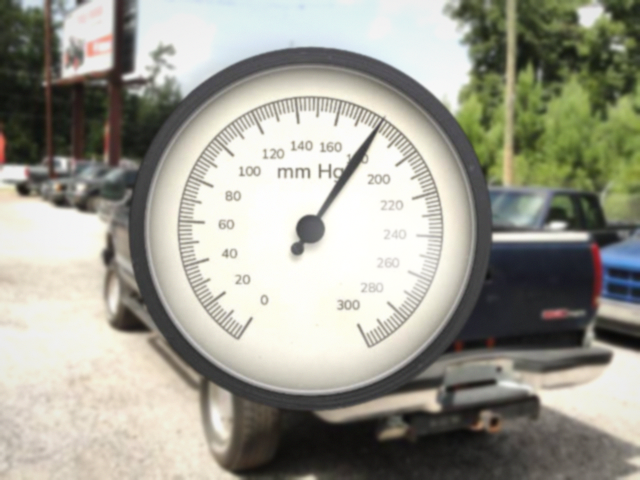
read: 180 mmHg
